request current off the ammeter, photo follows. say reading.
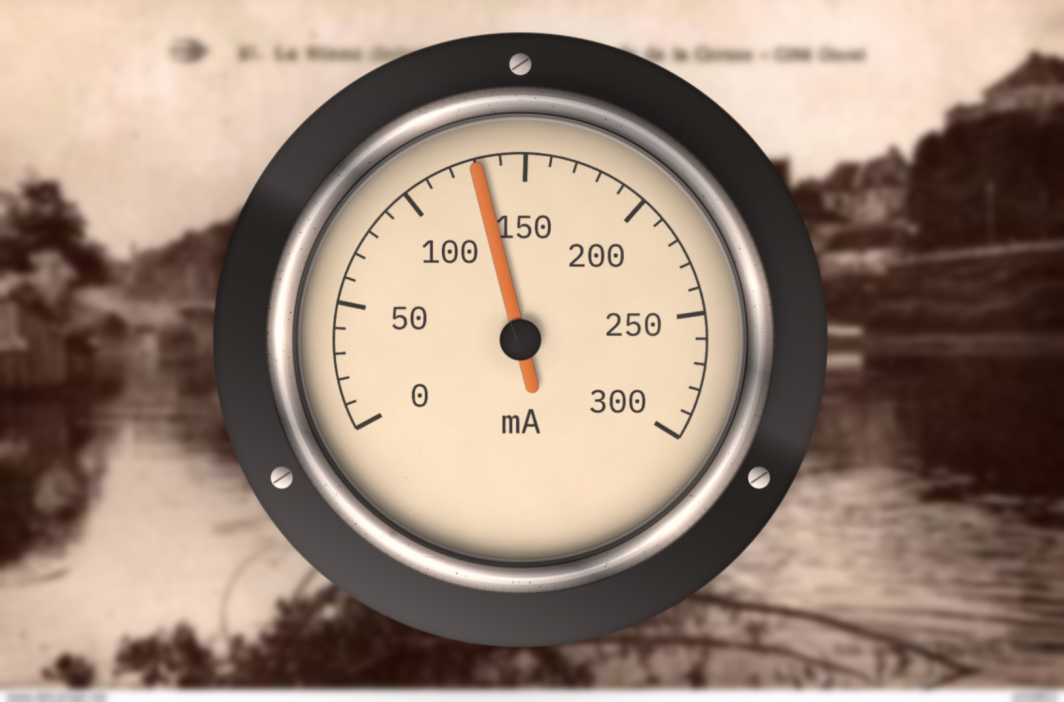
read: 130 mA
